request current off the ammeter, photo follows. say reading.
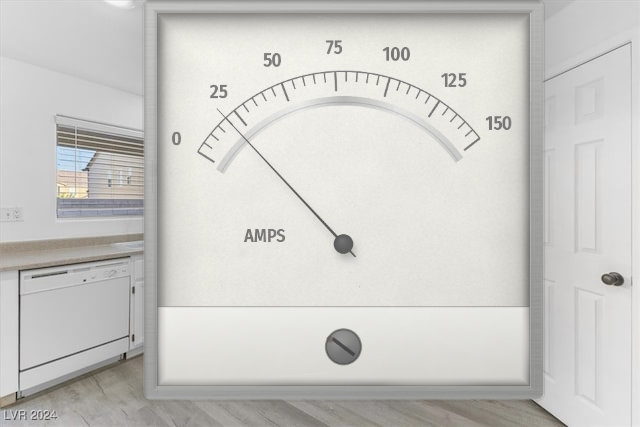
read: 20 A
